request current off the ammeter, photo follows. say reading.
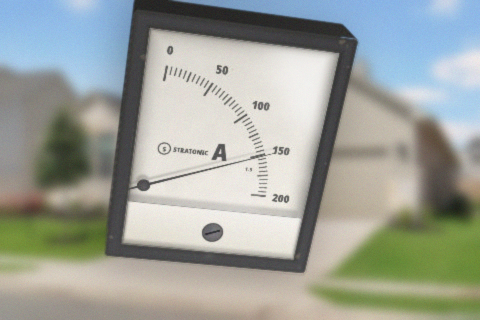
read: 150 A
